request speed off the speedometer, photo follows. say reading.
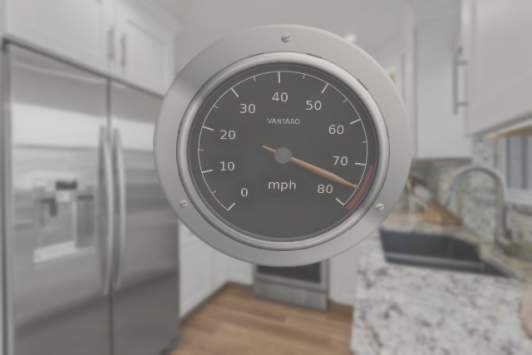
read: 75 mph
